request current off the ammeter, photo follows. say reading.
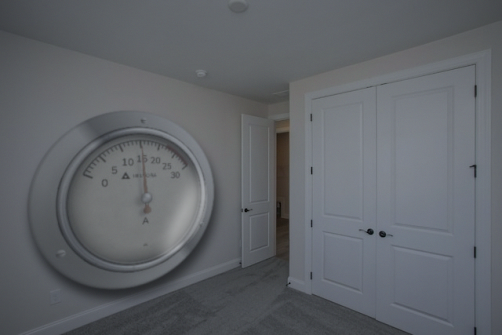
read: 15 A
